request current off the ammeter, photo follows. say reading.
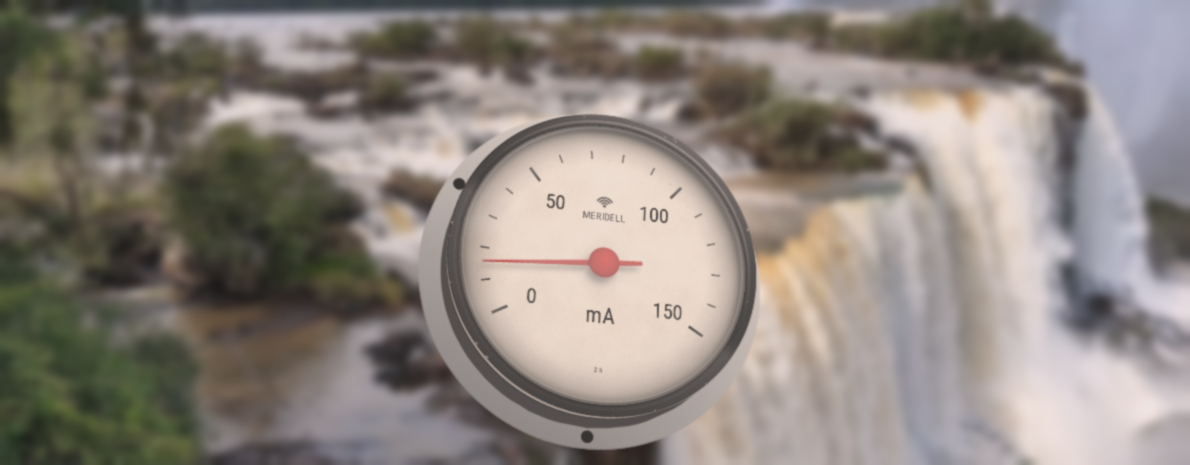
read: 15 mA
